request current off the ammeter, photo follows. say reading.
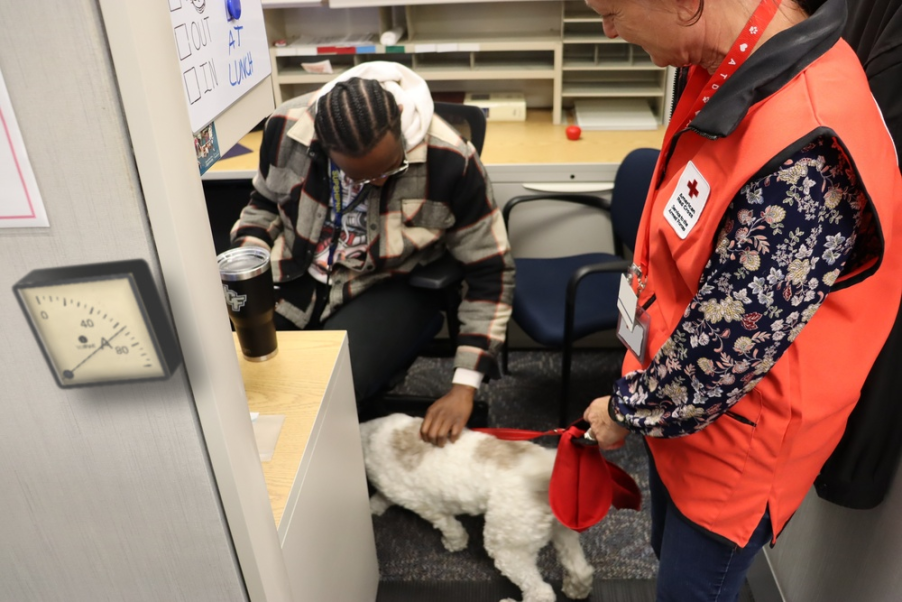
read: 65 A
